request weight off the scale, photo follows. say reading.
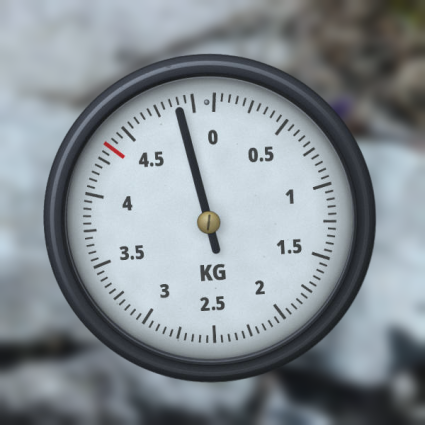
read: 4.9 kg
